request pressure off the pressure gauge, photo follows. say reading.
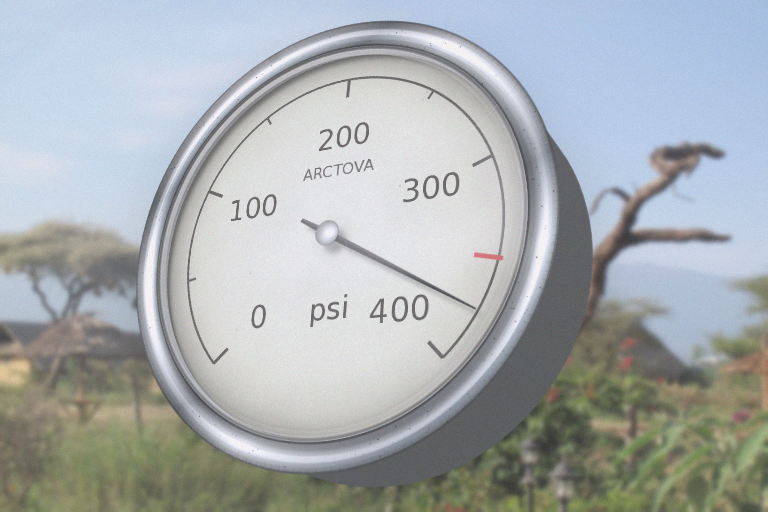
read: 375 psi
